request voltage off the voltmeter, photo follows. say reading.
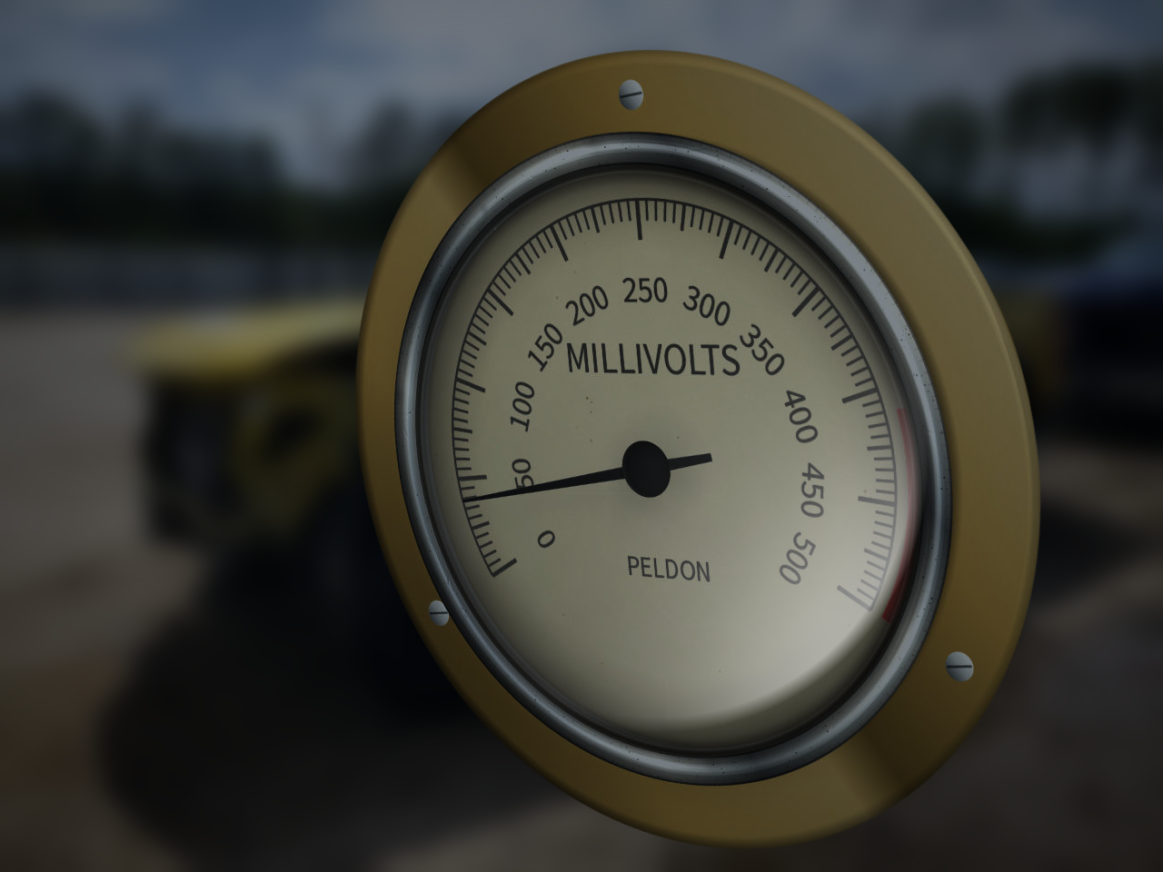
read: 40 mV
